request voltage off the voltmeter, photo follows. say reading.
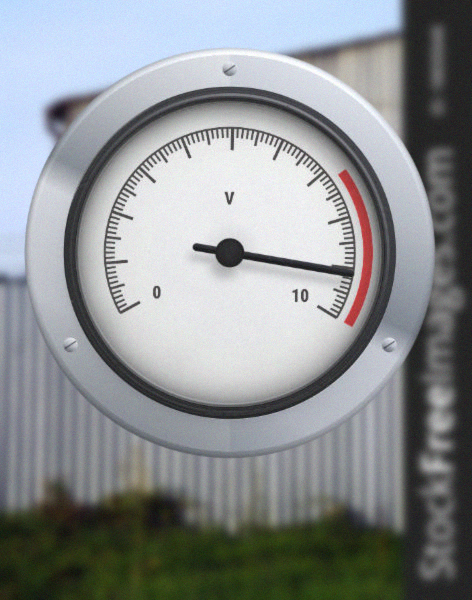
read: 9.1 V
